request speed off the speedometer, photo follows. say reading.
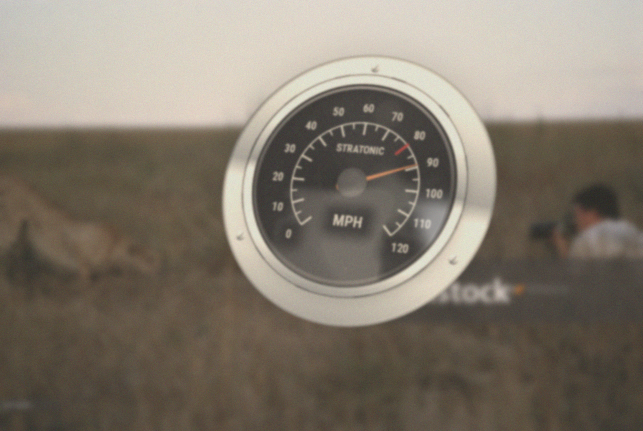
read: 90 mph
